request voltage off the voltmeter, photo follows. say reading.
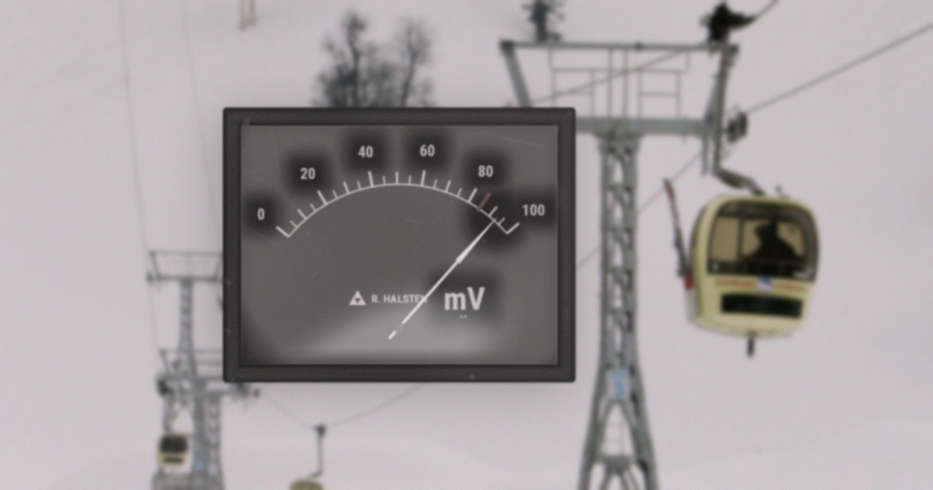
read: 92.5 mV
